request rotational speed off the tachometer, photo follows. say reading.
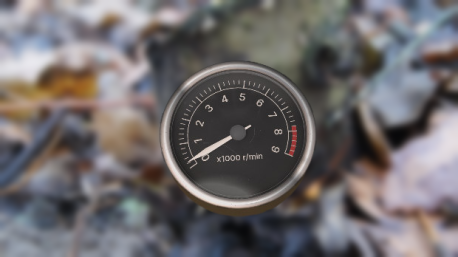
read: 200 rpm
